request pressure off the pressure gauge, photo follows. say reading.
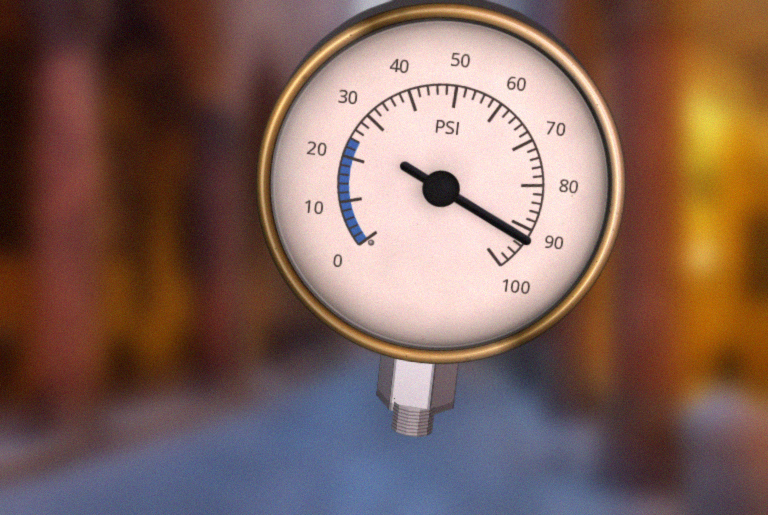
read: 92 psi
